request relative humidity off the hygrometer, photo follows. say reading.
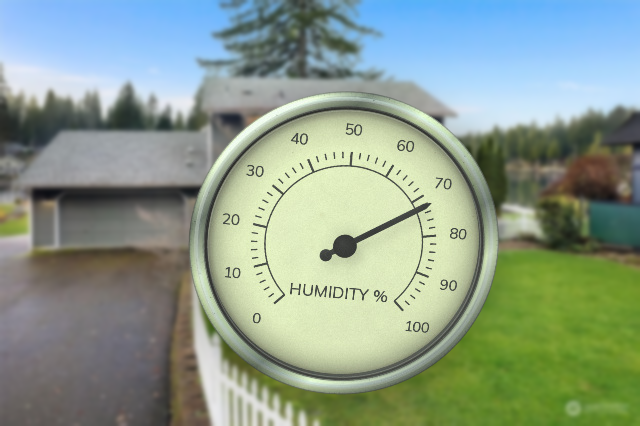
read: 72 %
